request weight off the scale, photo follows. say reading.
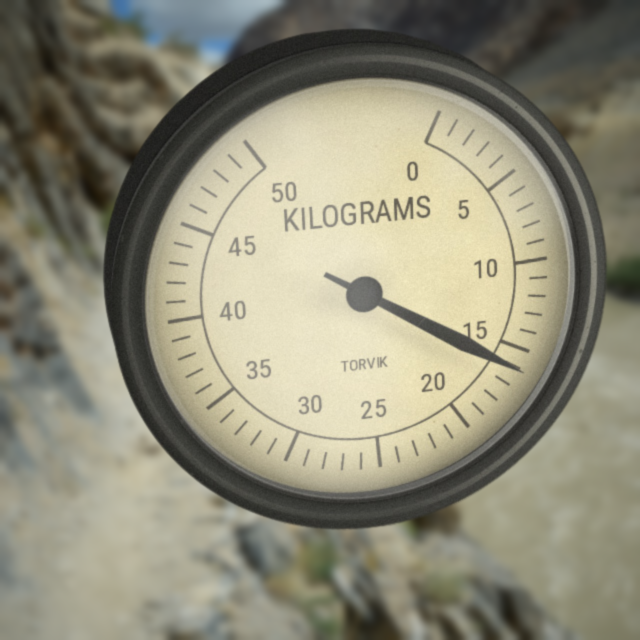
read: 16 kg
